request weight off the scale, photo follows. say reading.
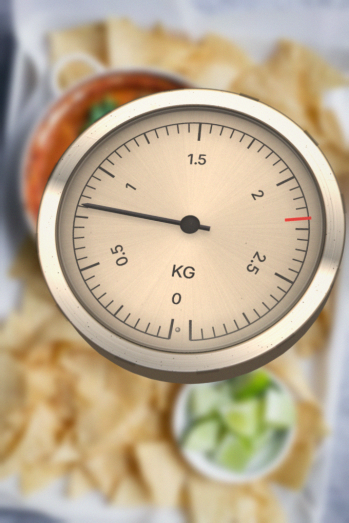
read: 0.8 kg
